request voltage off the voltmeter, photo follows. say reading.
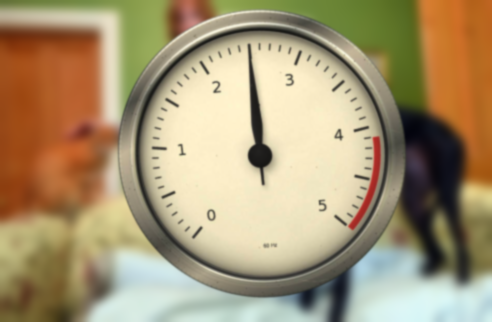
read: 2.5 V
